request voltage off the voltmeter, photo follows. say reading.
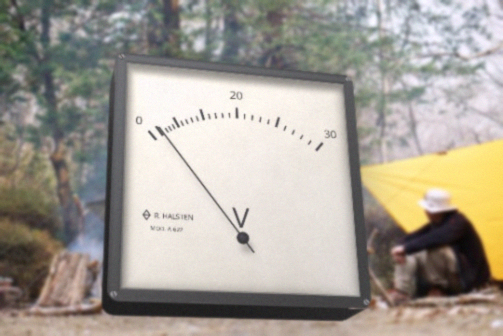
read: 5 V
